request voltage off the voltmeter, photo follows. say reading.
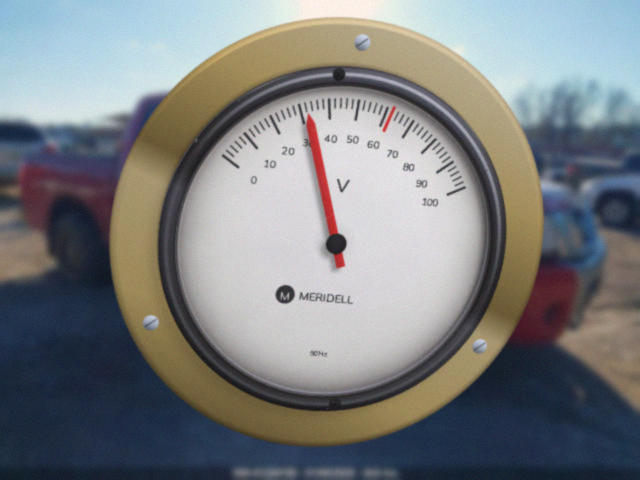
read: 32 V
